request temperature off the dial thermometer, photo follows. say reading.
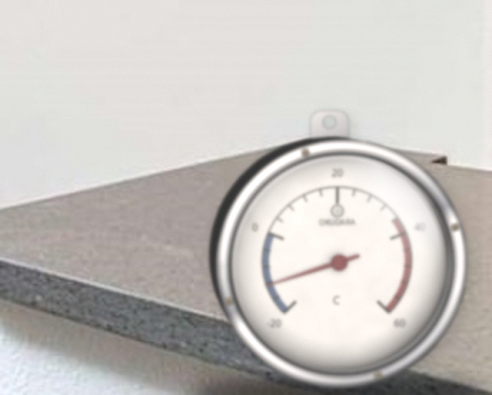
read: -12 °C
